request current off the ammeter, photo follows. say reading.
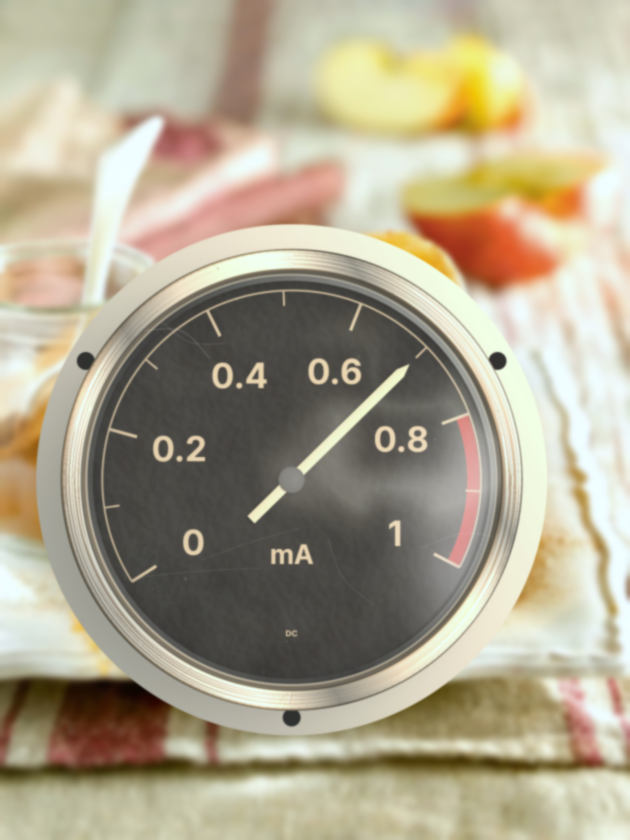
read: 0.7 mA
